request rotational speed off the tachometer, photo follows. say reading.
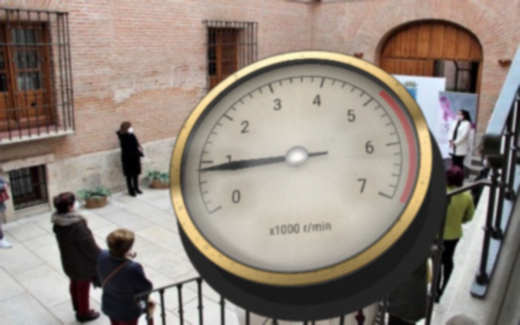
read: 800 rpm
